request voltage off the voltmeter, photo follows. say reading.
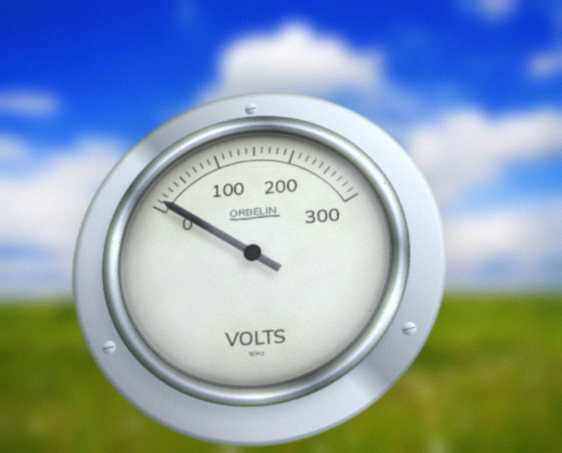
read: 10 V
